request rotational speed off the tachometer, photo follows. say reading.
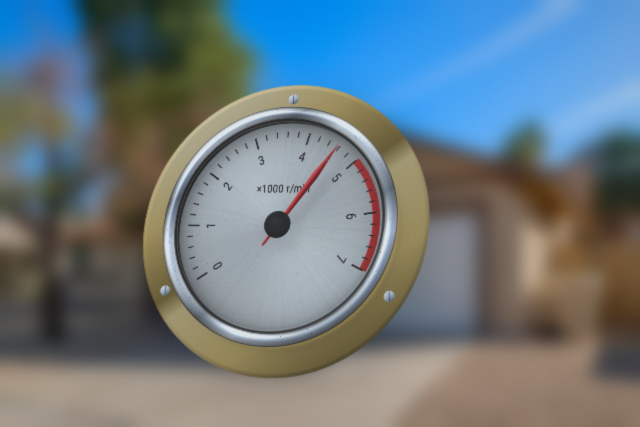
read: 4600 rpm
